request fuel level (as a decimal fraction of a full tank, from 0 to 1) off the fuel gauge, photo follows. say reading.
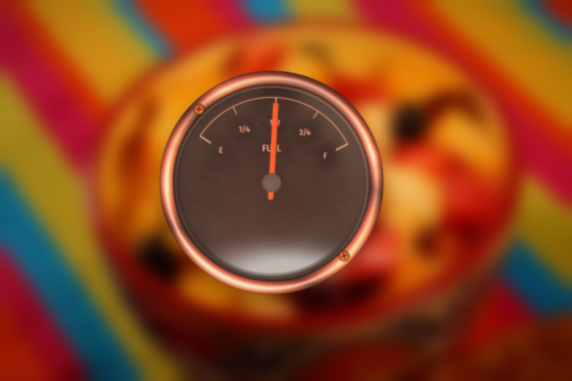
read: 0.5
